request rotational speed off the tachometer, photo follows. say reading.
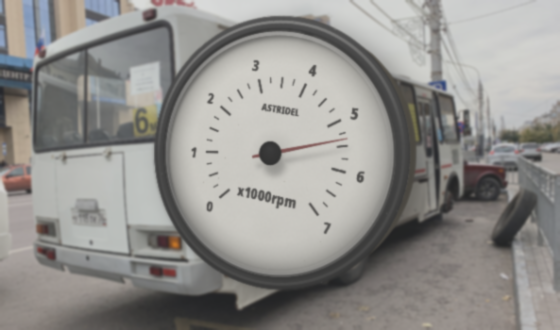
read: 5375 rpm
